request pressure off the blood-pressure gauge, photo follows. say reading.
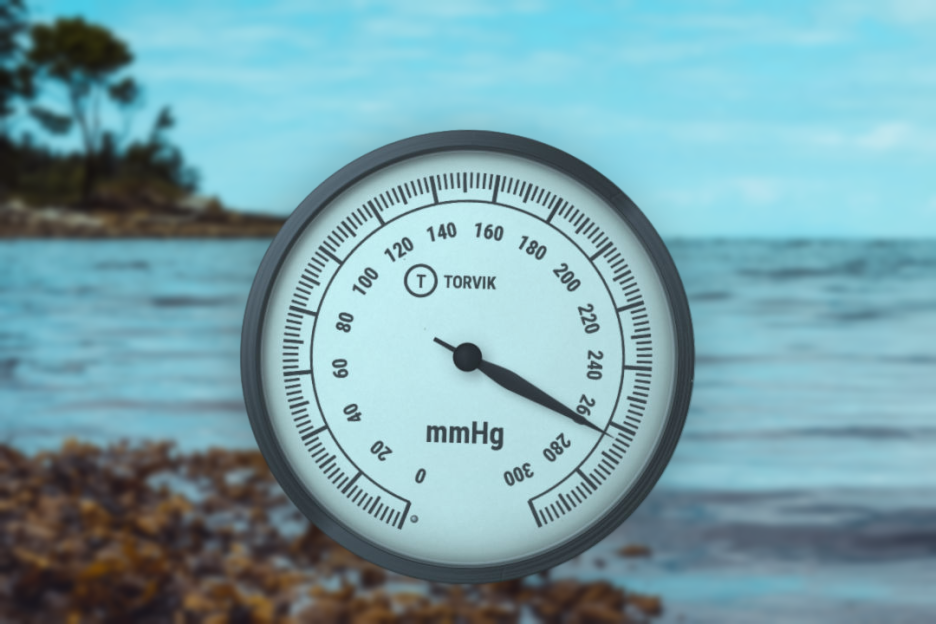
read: 264 mmHg
